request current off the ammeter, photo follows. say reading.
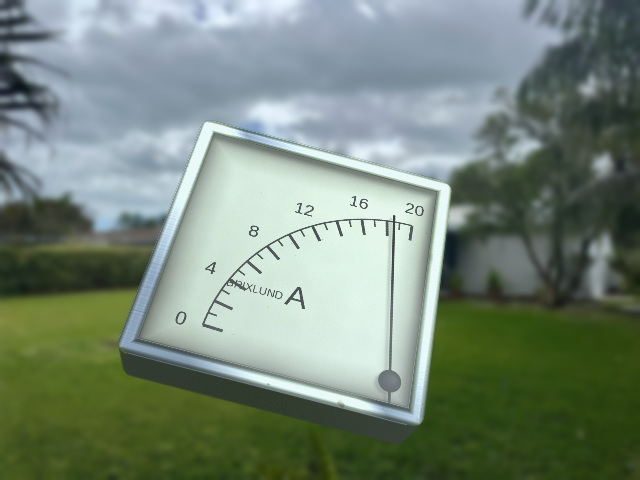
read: 18.5 A
